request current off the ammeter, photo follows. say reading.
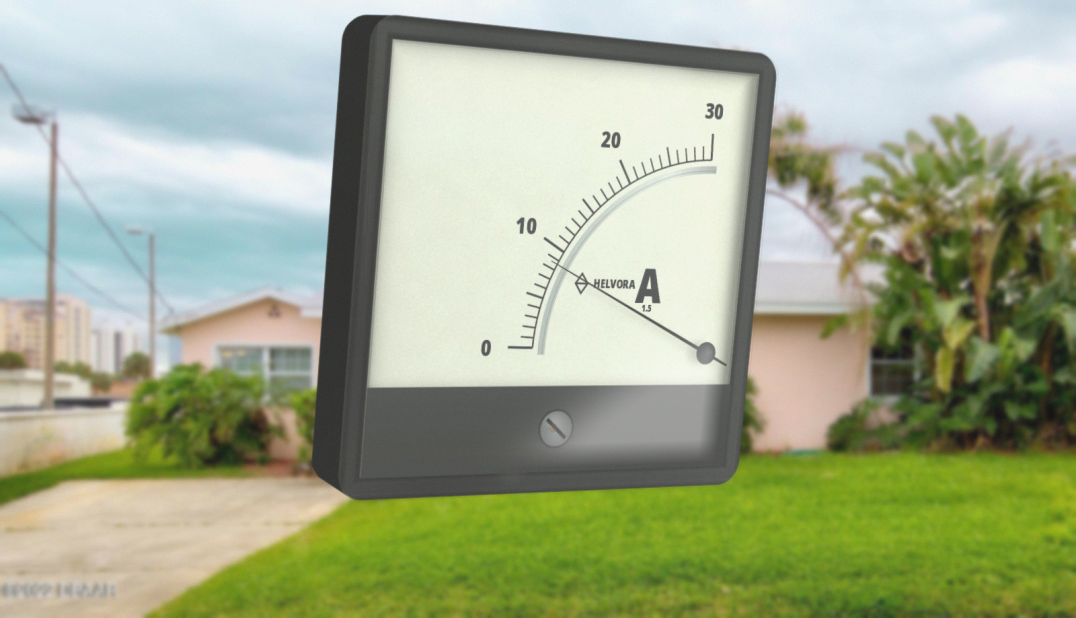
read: 8.5 A
